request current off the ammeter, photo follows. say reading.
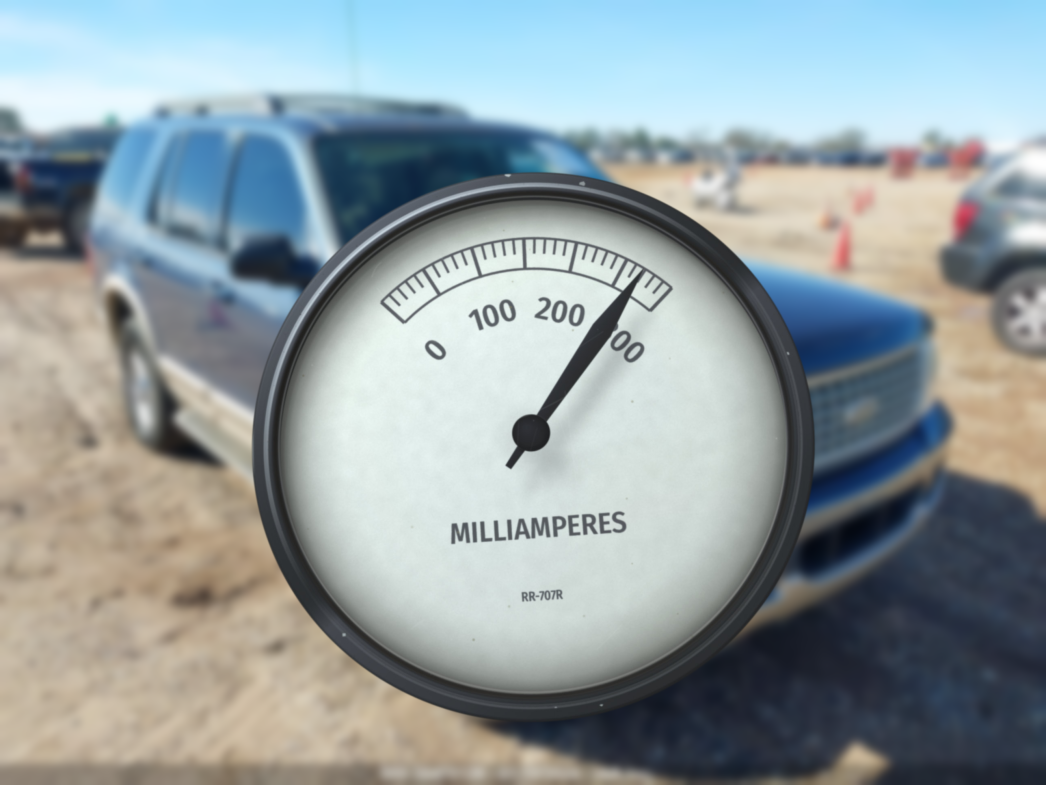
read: 270 mA
